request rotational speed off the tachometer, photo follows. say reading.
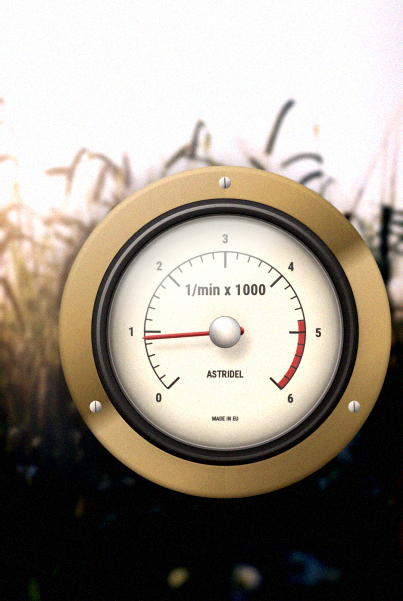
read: 900 rpm
